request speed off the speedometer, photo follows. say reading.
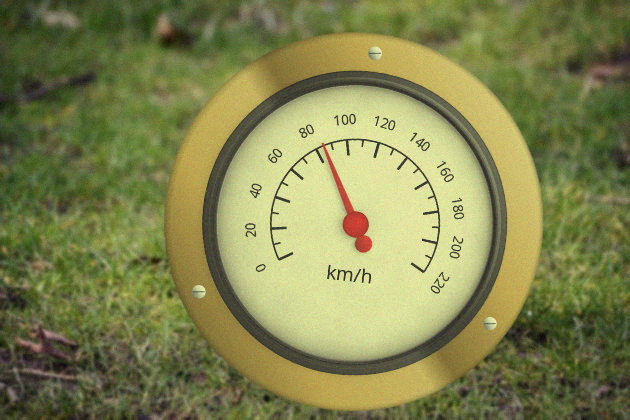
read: 85 km/h
